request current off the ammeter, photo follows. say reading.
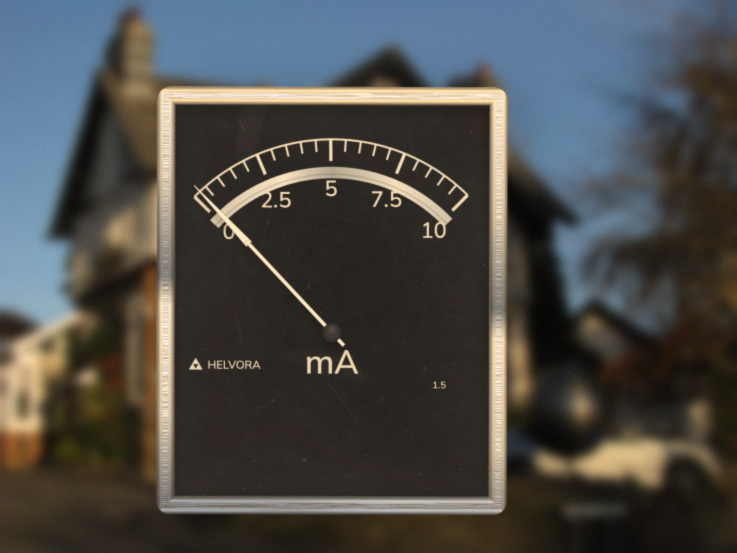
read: 0.25 mA
